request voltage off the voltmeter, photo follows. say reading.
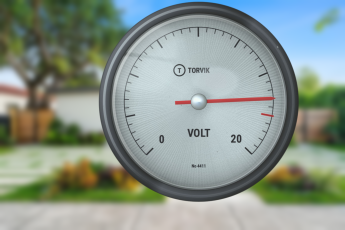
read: 16.5 V
